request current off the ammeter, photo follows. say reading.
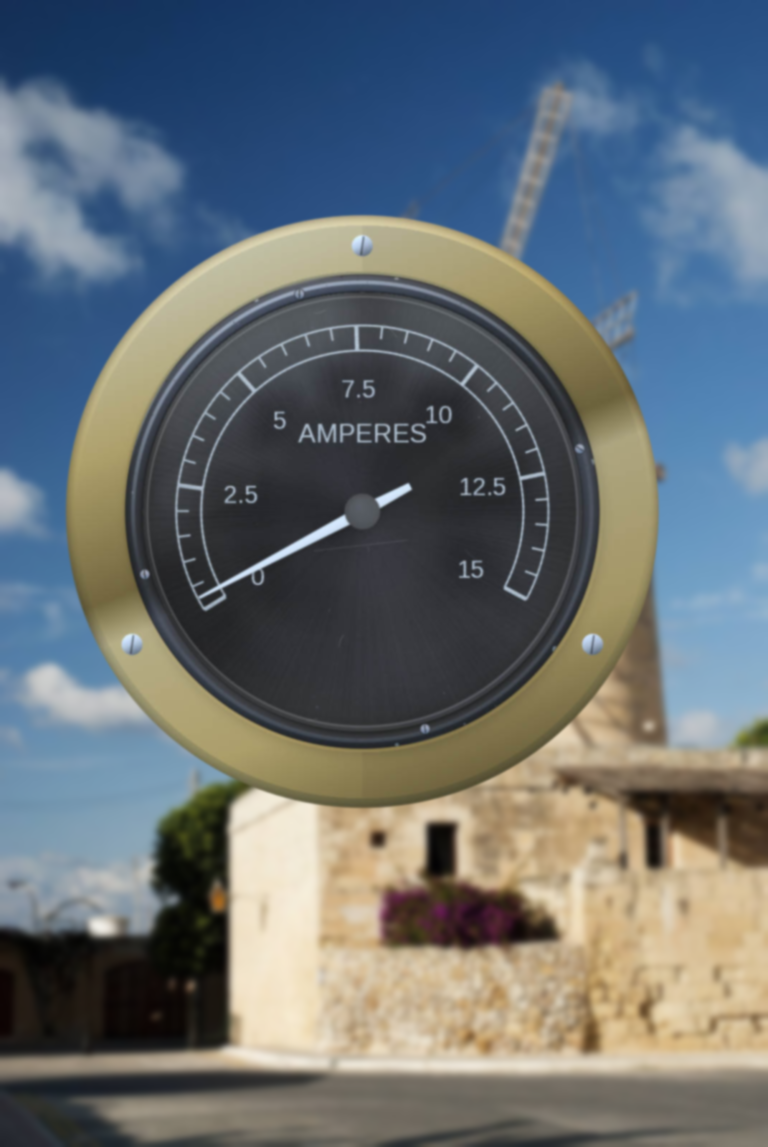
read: 0.25 A
